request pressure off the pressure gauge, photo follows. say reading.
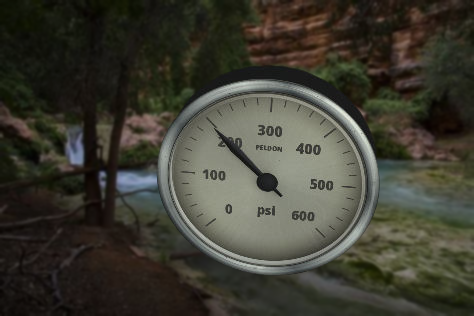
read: 200 psi
